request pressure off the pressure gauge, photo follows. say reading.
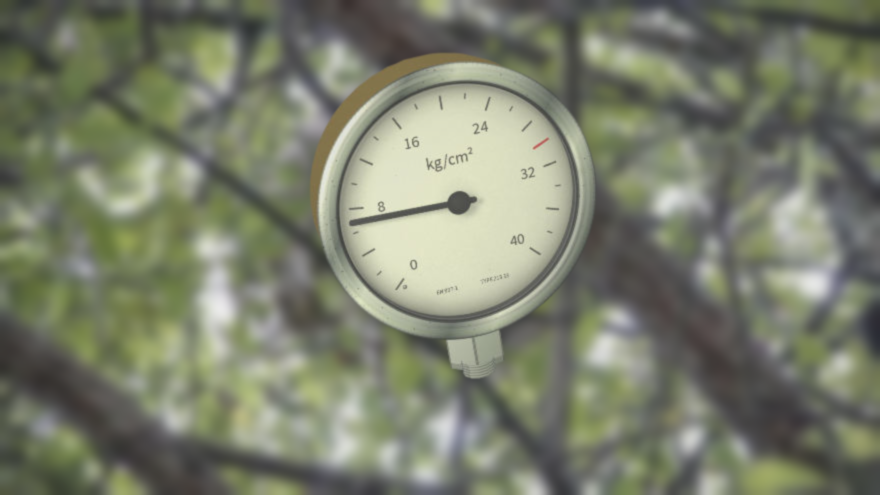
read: 7 kg/cm²
